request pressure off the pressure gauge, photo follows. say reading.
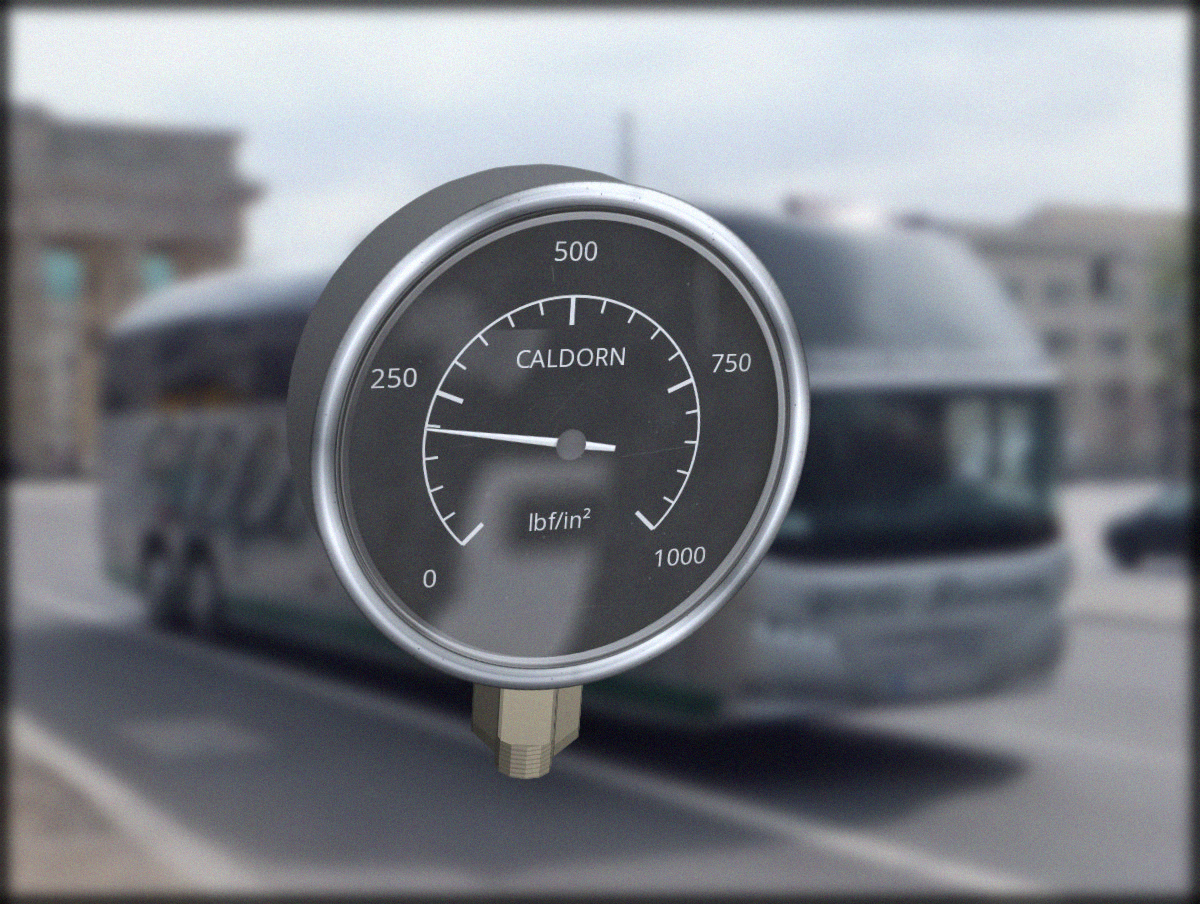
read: 200 psi
